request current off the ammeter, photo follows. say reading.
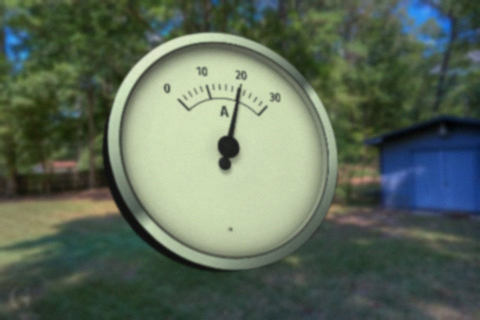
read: 20 A
